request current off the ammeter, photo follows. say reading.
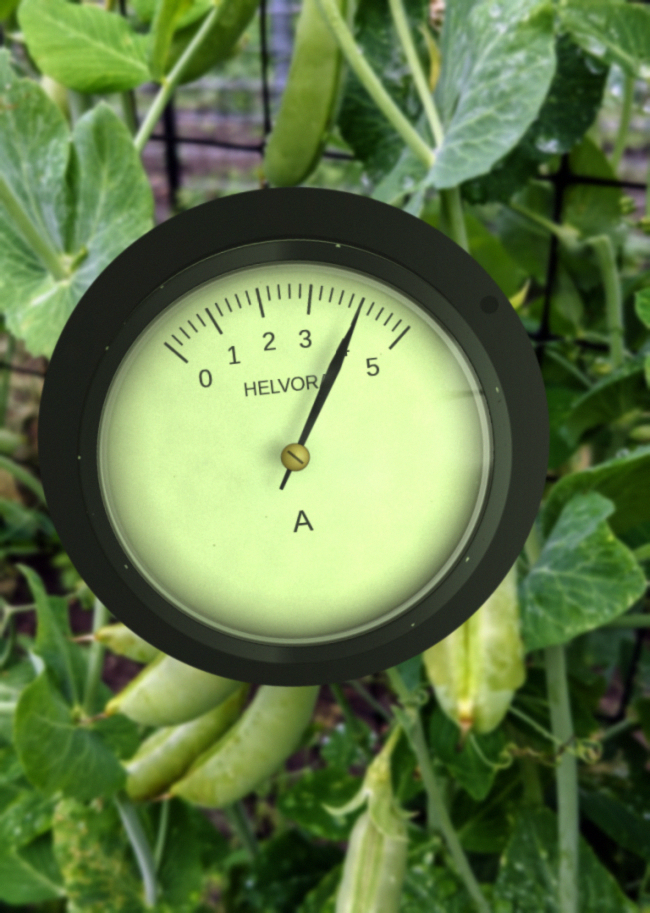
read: 4 A
